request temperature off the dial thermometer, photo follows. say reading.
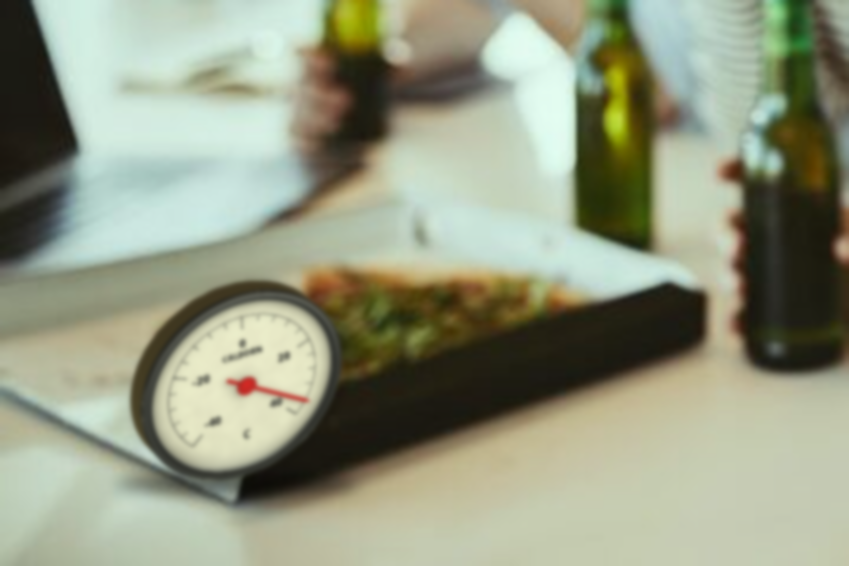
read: 36 °C
